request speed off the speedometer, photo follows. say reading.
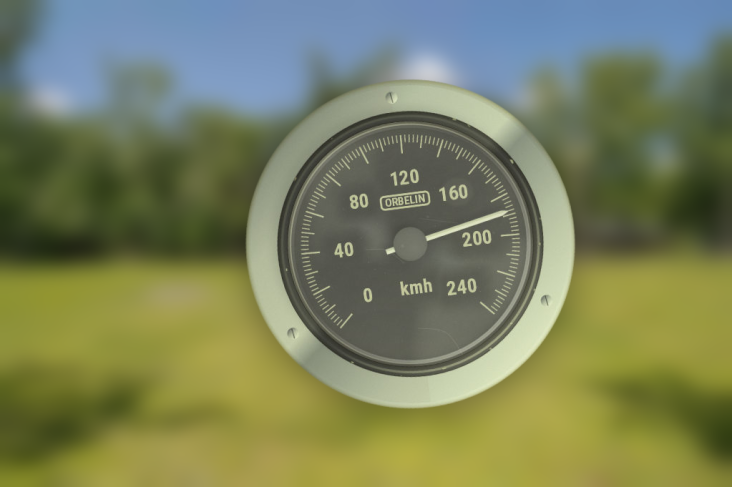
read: 188 km/h
